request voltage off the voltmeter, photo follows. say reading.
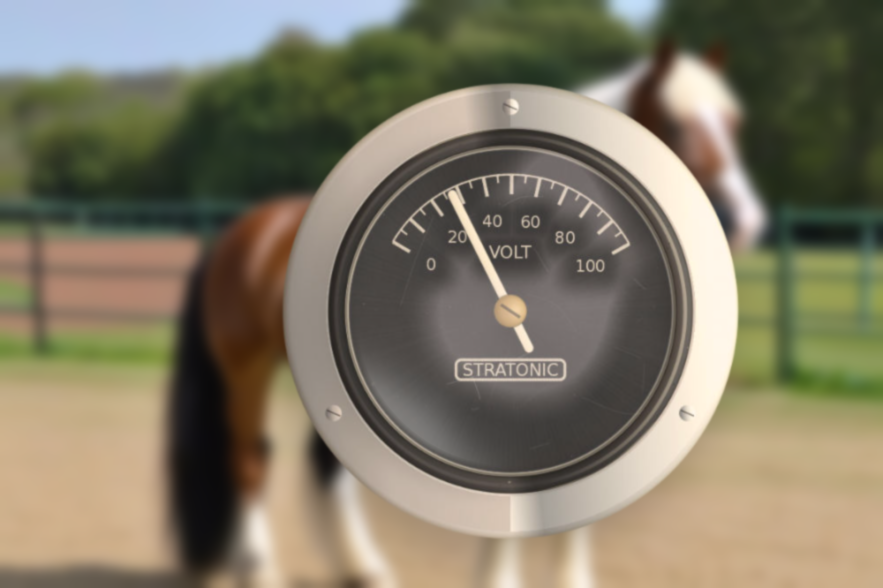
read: 27.5 V
